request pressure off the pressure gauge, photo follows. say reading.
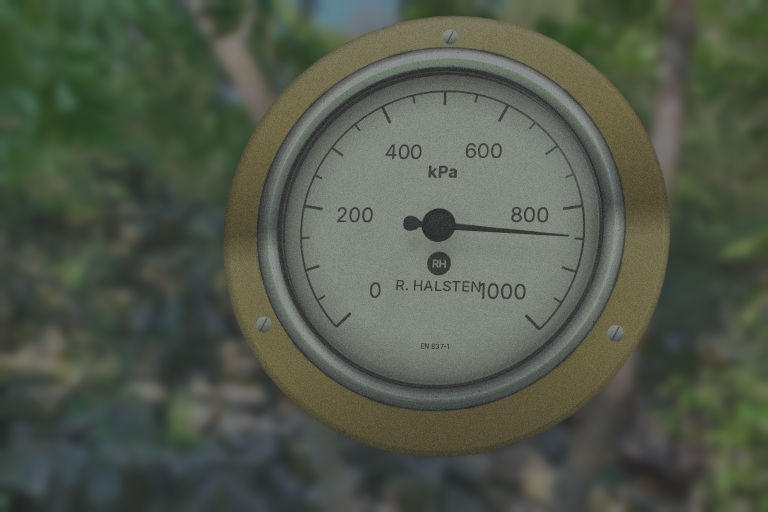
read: 850 kPa
